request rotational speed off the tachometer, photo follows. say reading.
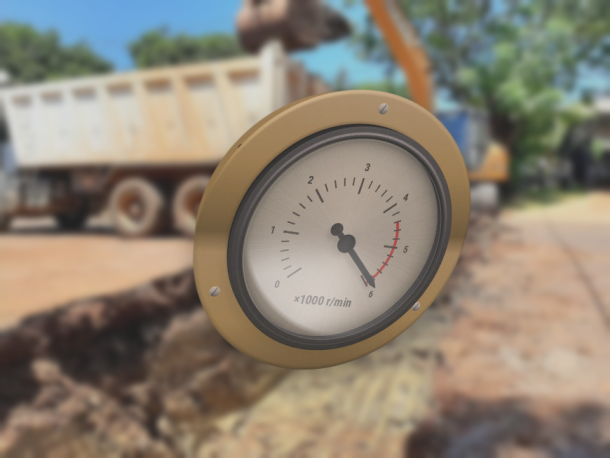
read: 5900 rpm
